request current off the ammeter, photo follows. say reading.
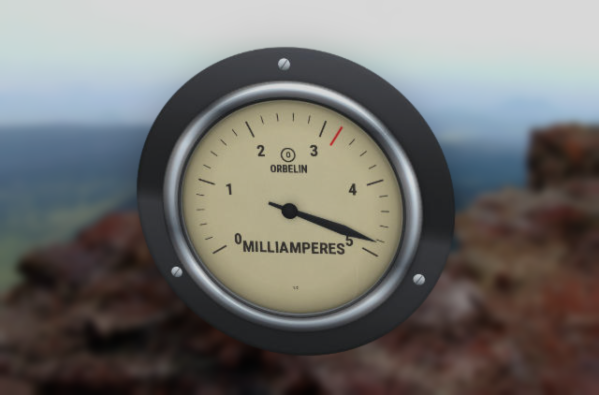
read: 4.8 mA
